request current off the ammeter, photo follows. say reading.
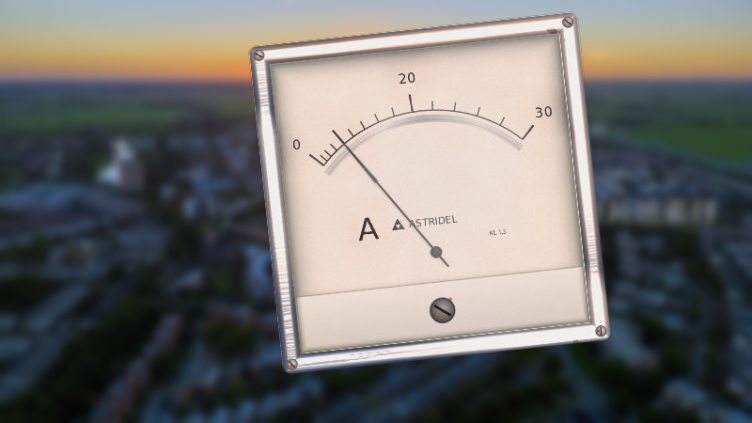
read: 10 A
